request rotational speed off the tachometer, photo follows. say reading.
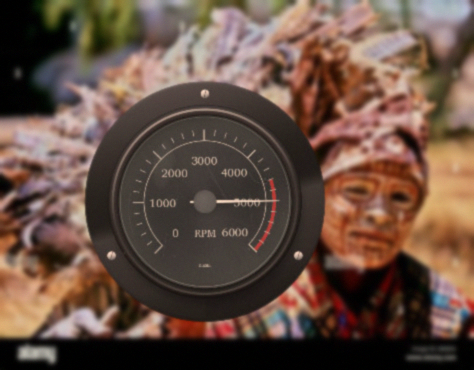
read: 5000 rpm
